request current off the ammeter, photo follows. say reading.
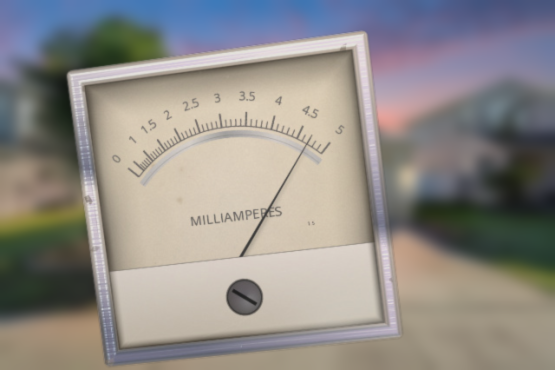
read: 4.7 mA
